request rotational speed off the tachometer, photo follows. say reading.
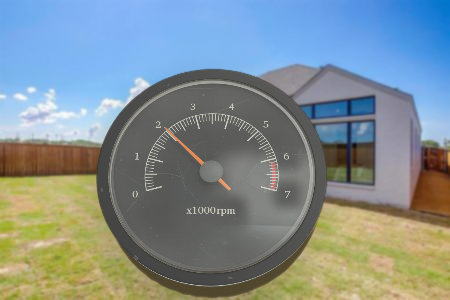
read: 2000 rpm
